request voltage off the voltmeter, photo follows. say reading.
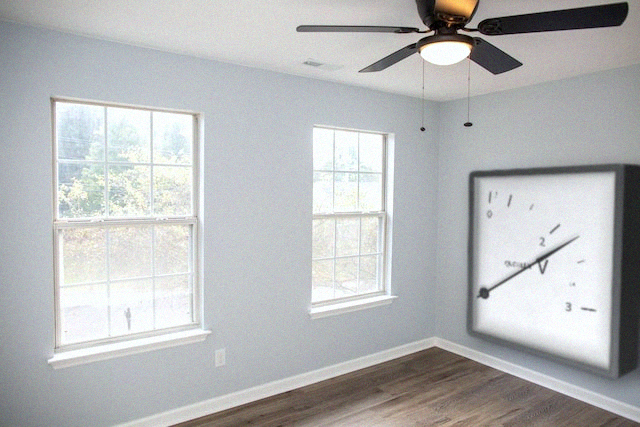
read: 2.25 V
